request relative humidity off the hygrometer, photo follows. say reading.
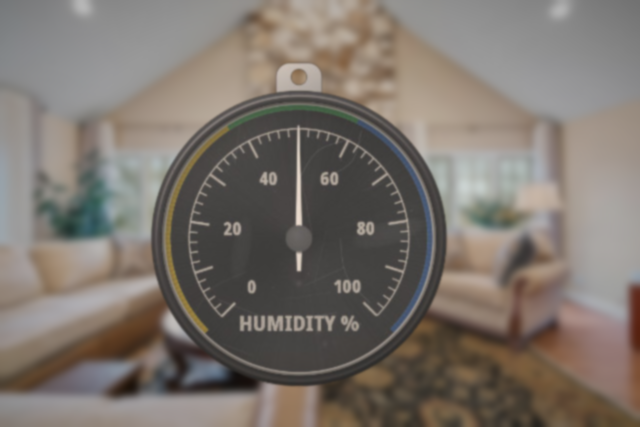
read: 50 %
